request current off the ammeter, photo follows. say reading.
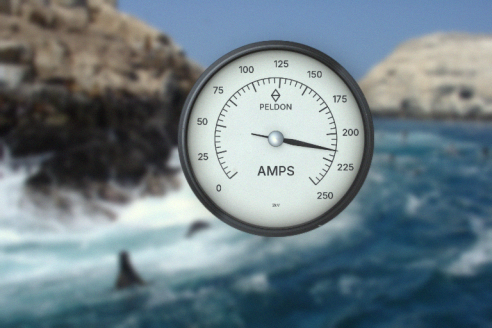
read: 215 A
